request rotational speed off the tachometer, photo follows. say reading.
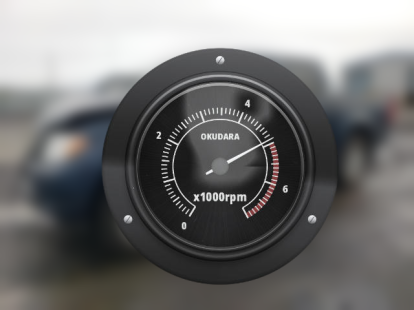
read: 4900 rpm
